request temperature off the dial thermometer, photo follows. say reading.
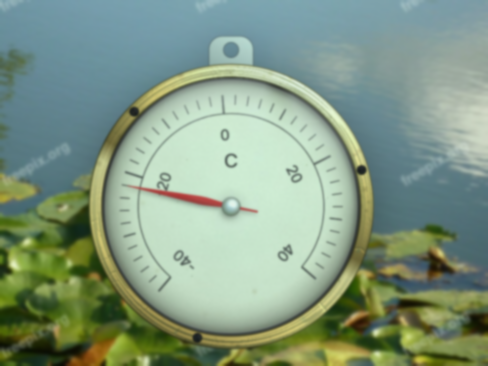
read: -22 °C
